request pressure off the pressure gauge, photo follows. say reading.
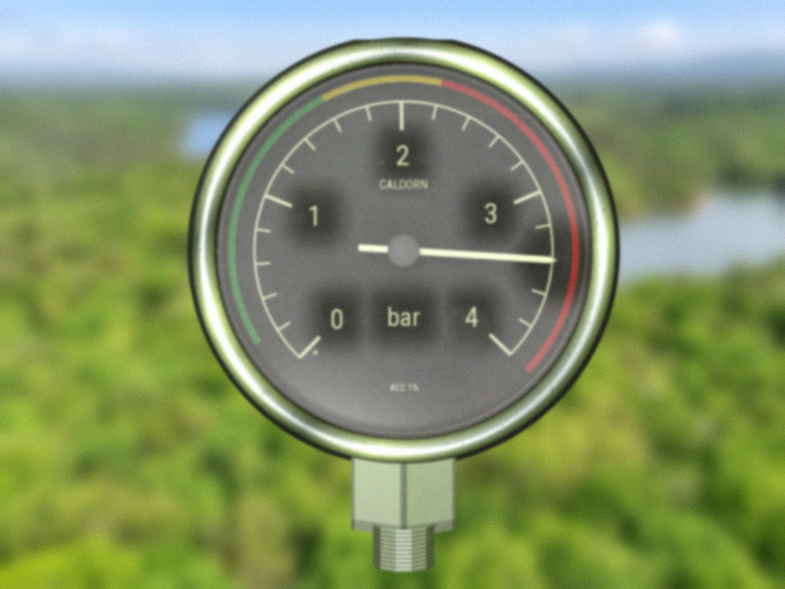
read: 3.4 bar
